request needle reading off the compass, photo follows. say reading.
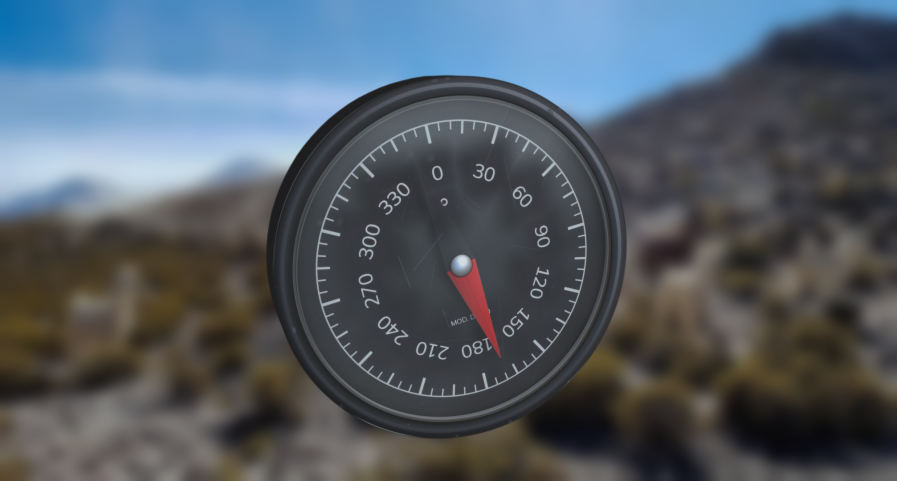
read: 170 °
